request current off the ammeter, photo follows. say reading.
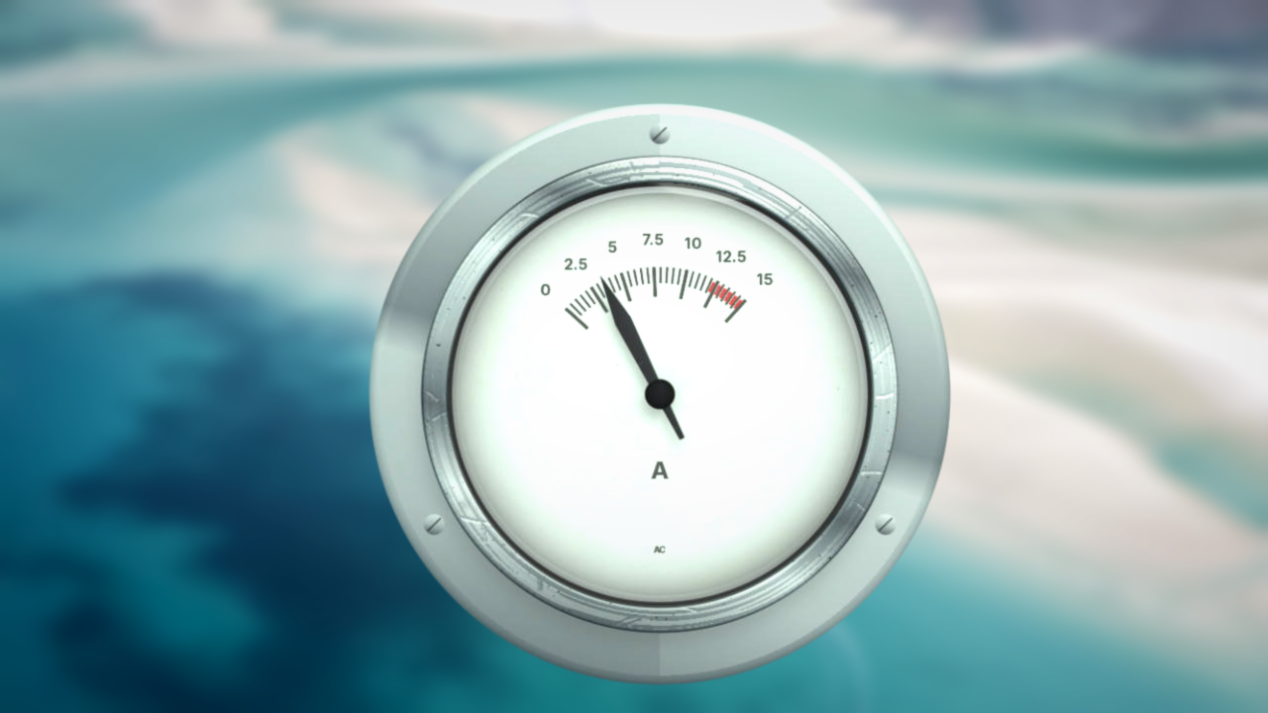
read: 3.5 A
